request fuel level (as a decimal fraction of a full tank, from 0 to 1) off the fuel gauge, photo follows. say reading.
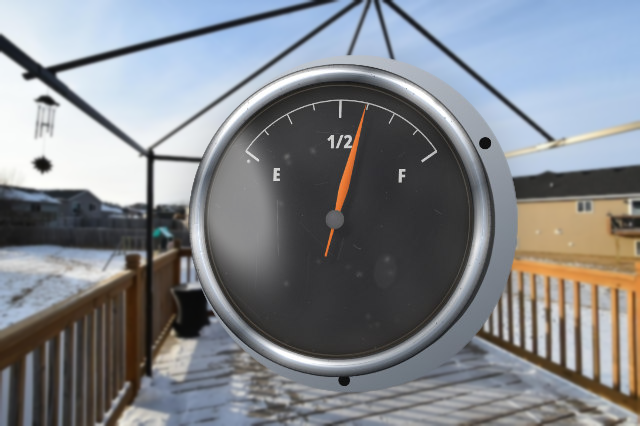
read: 0.625
